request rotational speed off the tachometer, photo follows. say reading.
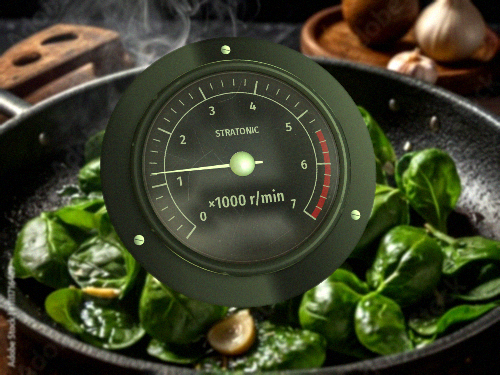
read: 1200 rpm
